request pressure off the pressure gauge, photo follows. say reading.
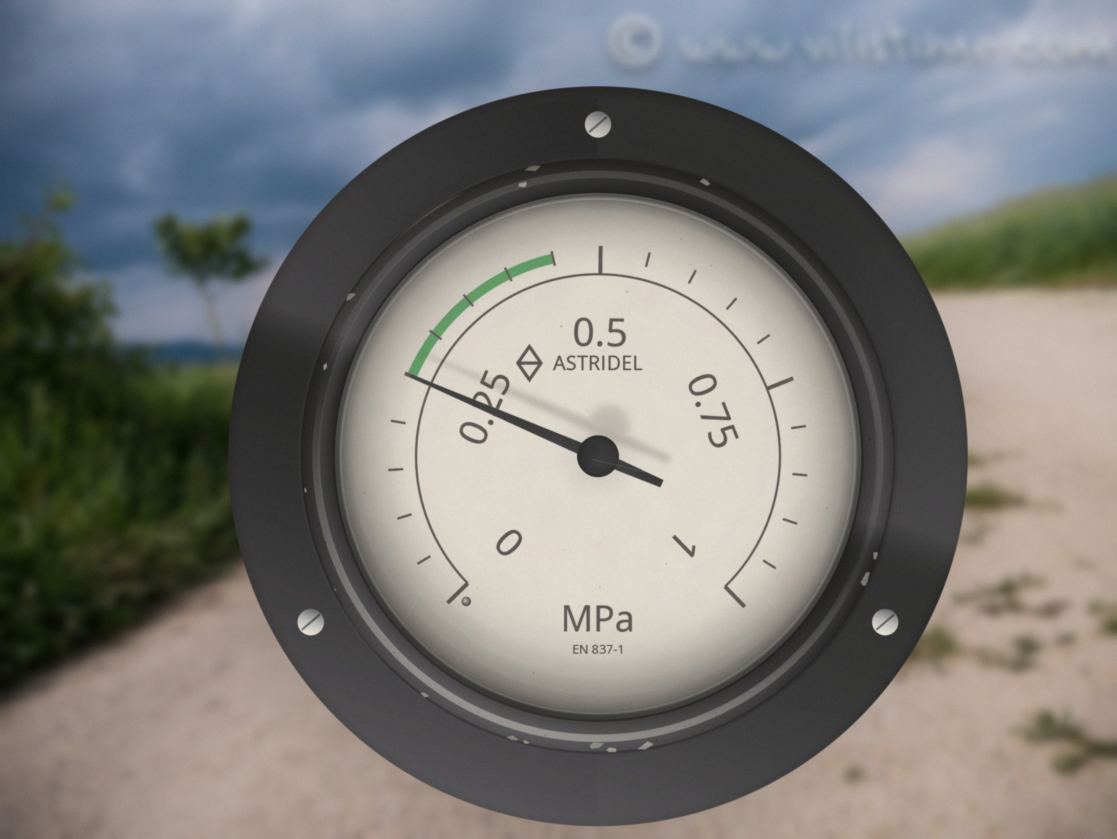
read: 0.25 MPa
